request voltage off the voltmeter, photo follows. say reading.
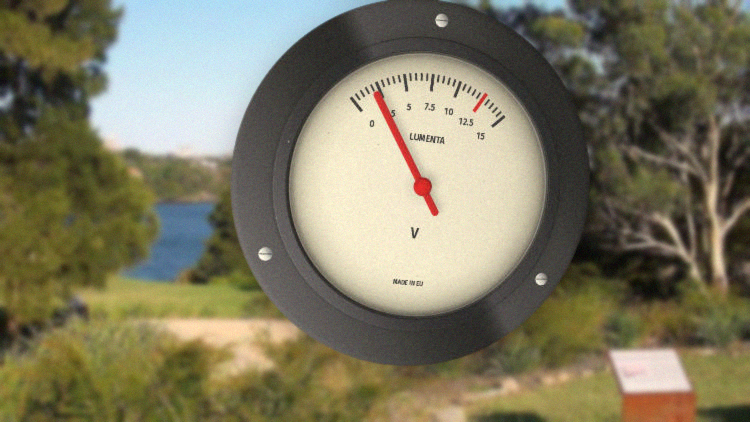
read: 2 V
